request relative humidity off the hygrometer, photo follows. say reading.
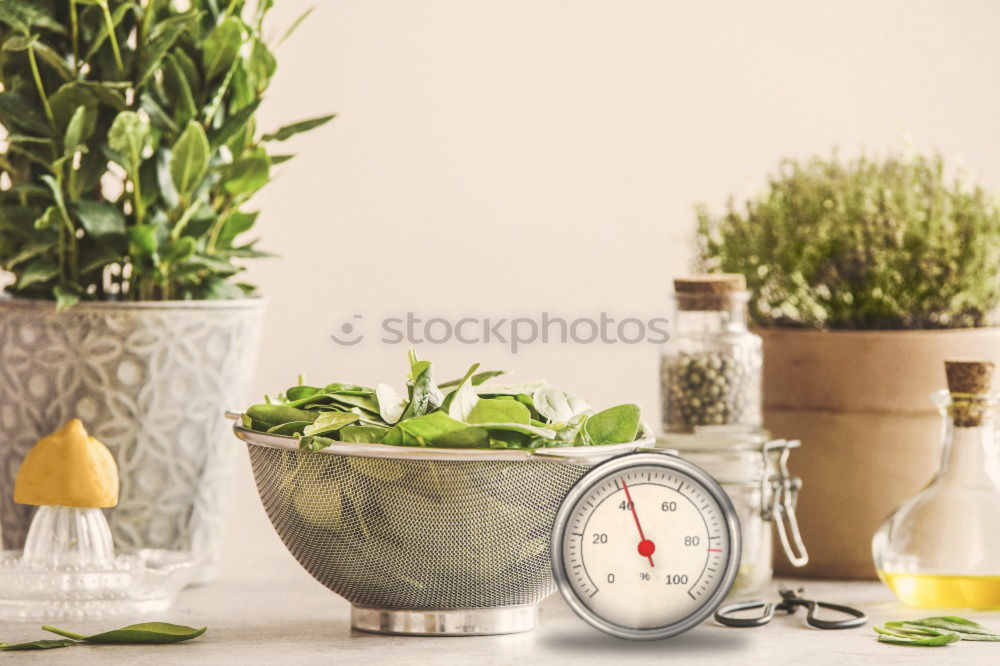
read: 42 %
